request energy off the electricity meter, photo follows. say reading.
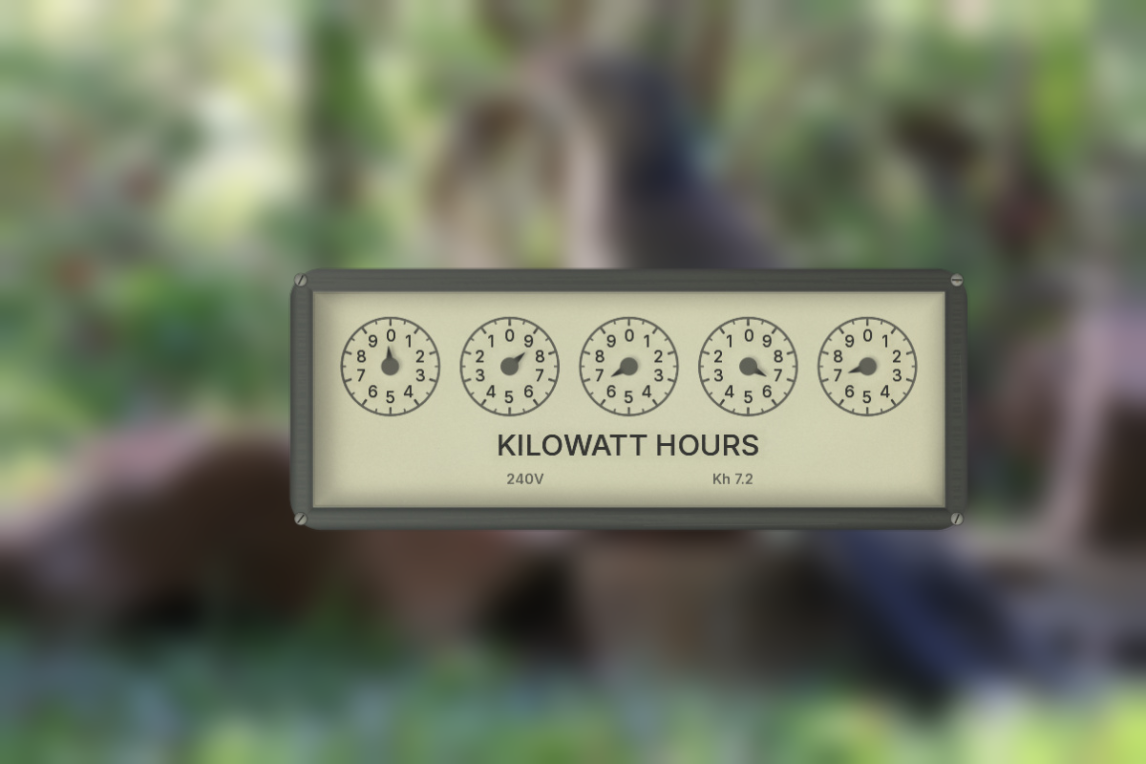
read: 98667 kWh
